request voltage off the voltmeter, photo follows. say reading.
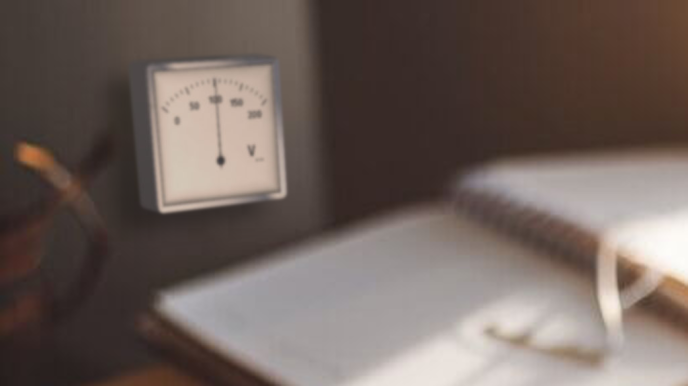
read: 100 V
